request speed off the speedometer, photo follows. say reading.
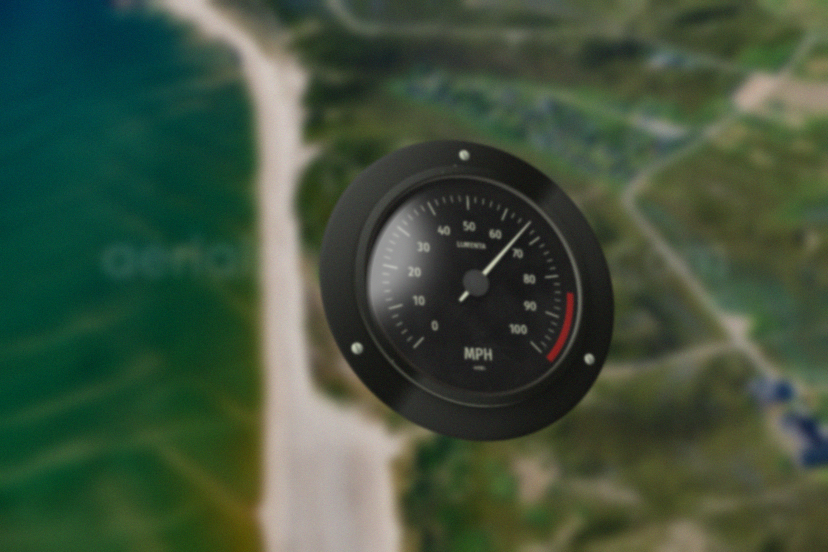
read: 66 mph
